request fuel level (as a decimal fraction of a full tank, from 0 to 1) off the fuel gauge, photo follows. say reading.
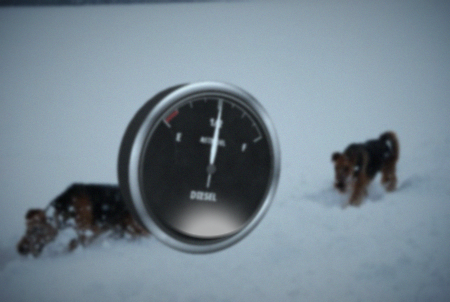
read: 0.5
